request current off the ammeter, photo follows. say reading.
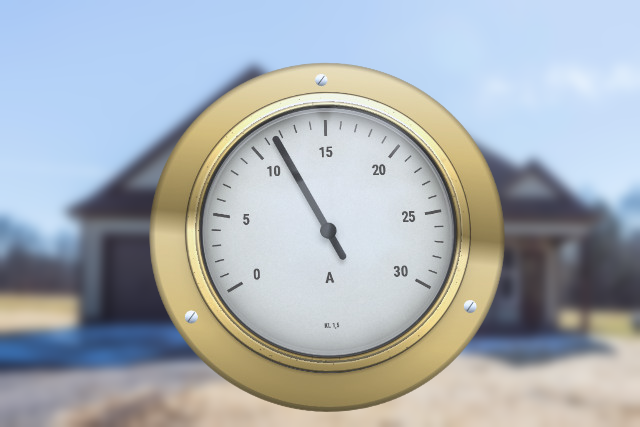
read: 11.5 A
